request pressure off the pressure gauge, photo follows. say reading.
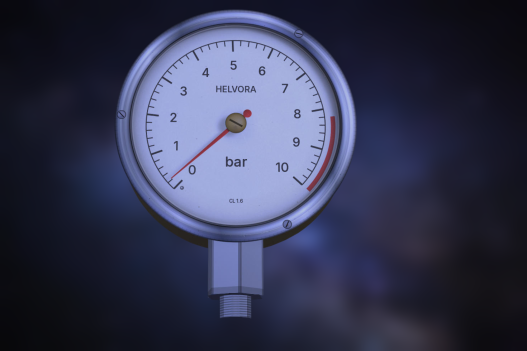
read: 0.2 bar
